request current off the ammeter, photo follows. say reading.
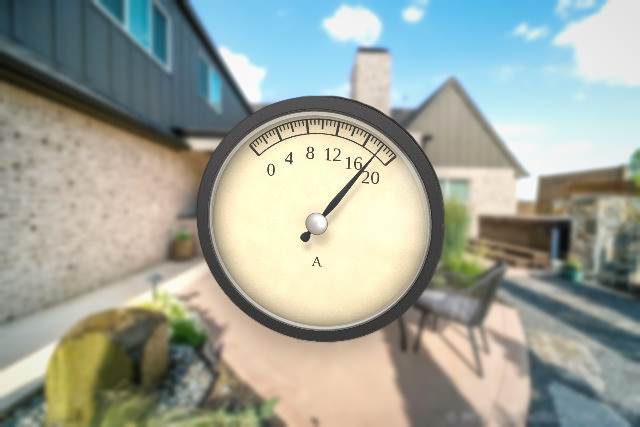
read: 18 A
